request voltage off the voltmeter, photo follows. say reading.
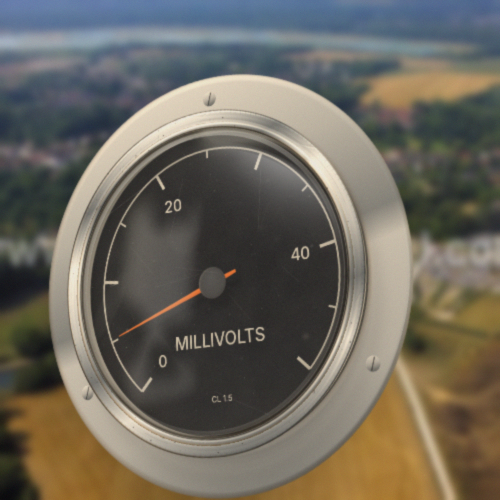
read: 5 mV
